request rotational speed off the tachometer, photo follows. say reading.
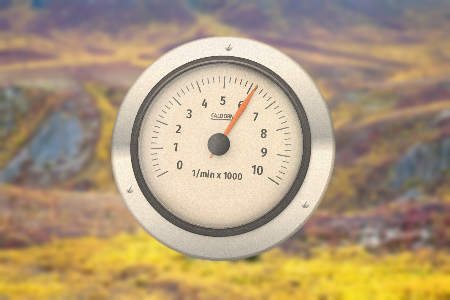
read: 6200 rpm
